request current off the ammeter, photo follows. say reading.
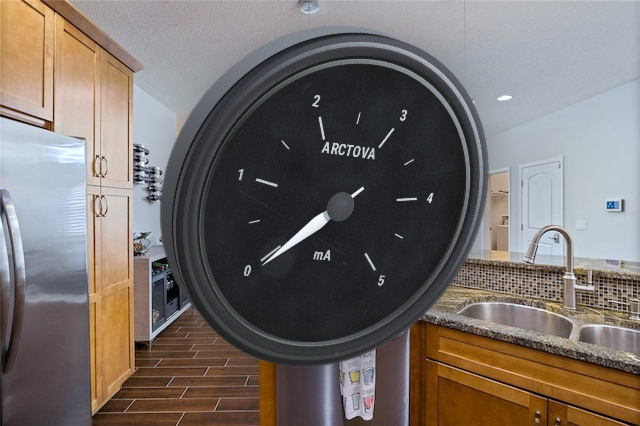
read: 0 mA
